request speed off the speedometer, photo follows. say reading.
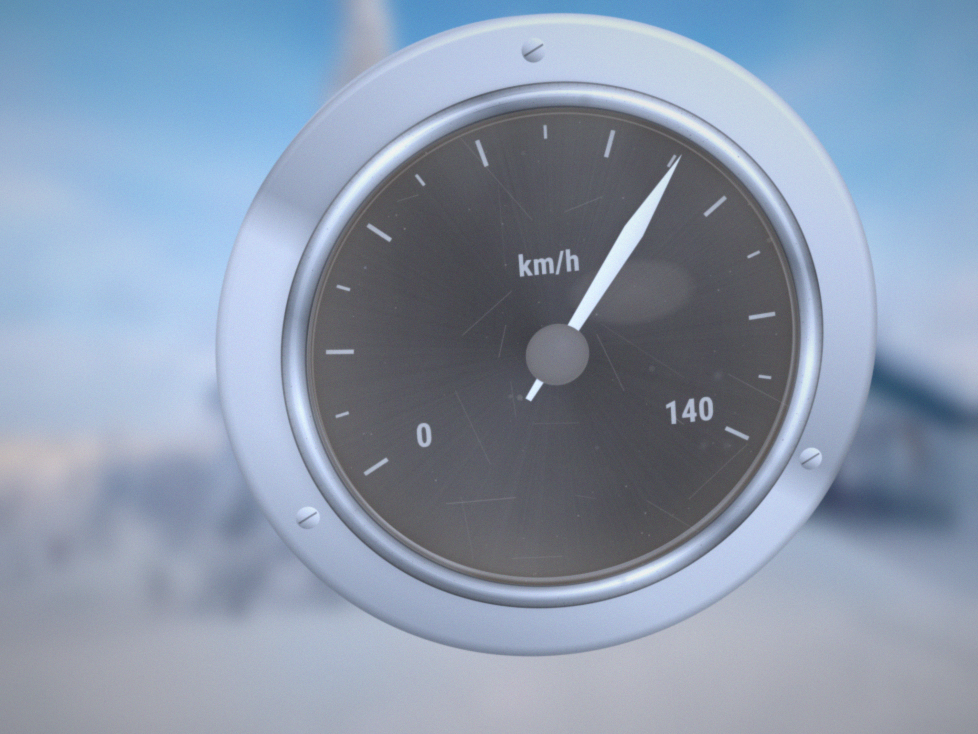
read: 90 km/h
